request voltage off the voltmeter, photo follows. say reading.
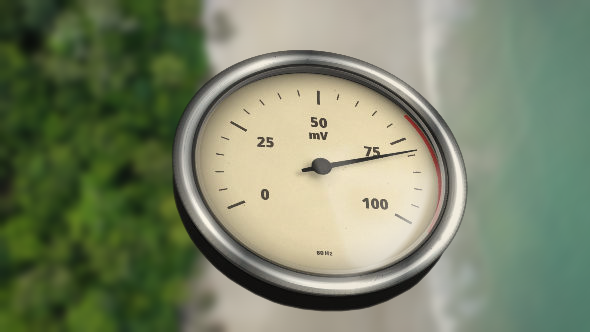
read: 80 mV
